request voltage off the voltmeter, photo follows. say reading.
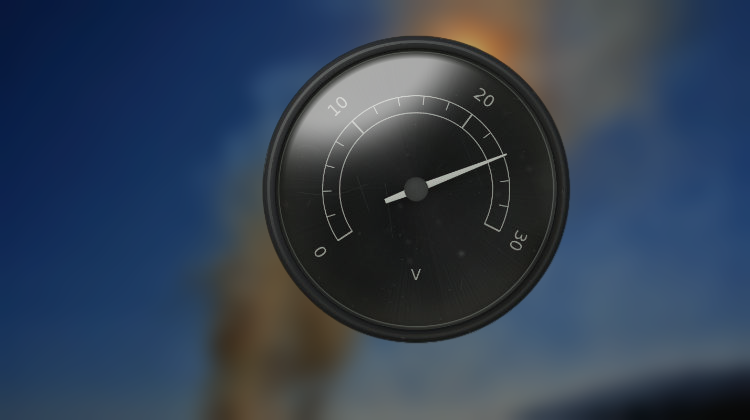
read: 24 V
